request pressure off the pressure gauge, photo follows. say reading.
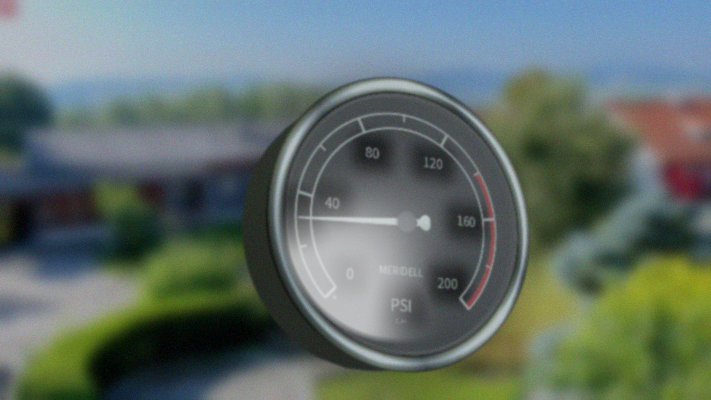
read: 30 psi
